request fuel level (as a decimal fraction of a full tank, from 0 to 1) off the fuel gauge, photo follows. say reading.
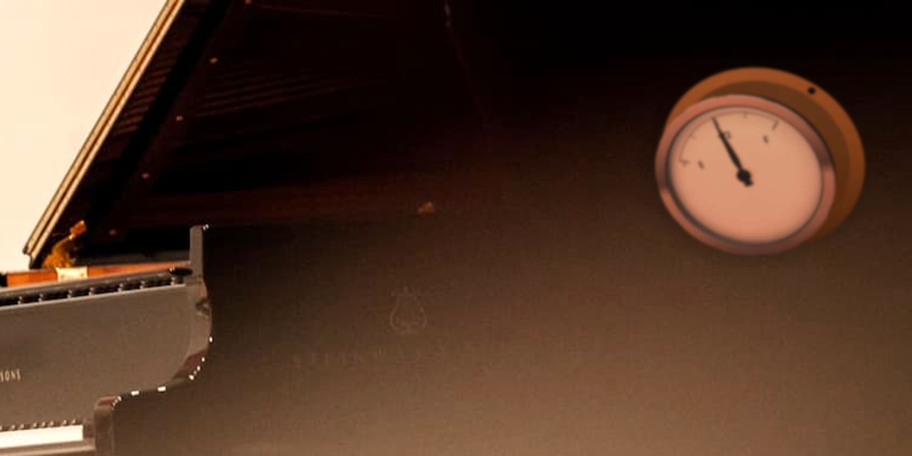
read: 0.5
